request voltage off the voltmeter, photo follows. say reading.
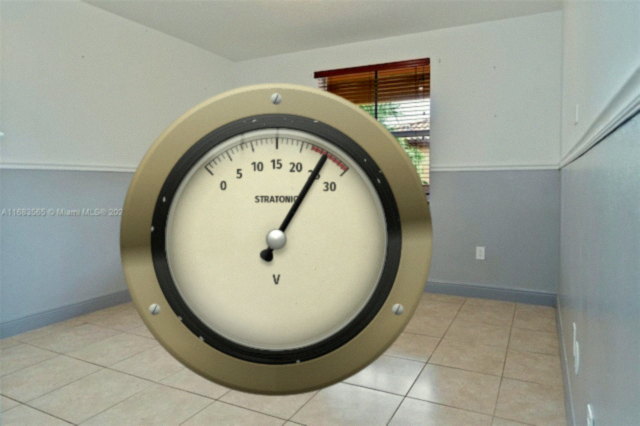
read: 25 V
